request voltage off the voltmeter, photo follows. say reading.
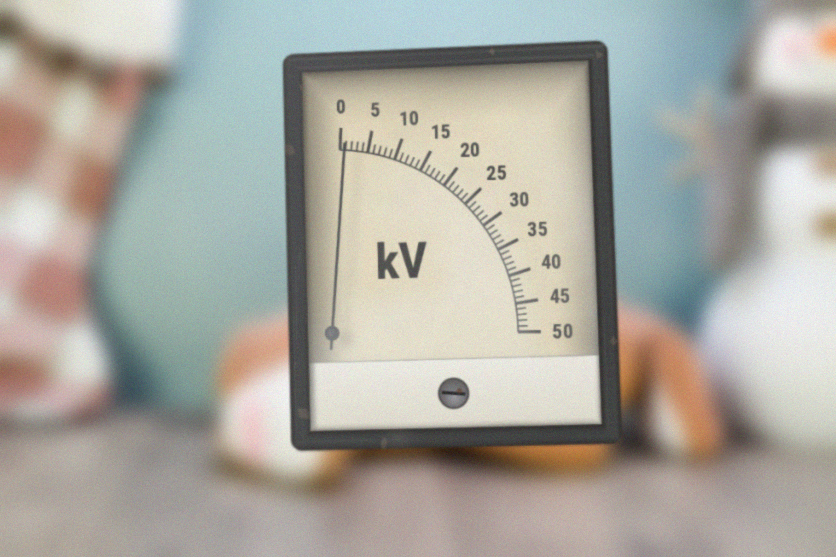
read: 1 kV
